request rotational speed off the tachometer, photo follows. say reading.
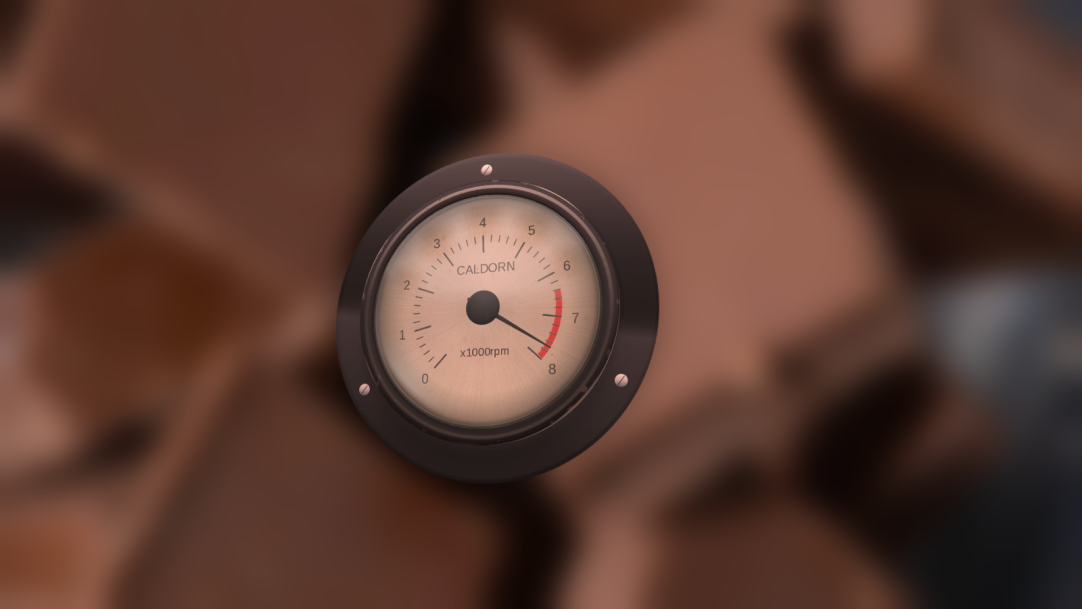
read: 7700 rpm
